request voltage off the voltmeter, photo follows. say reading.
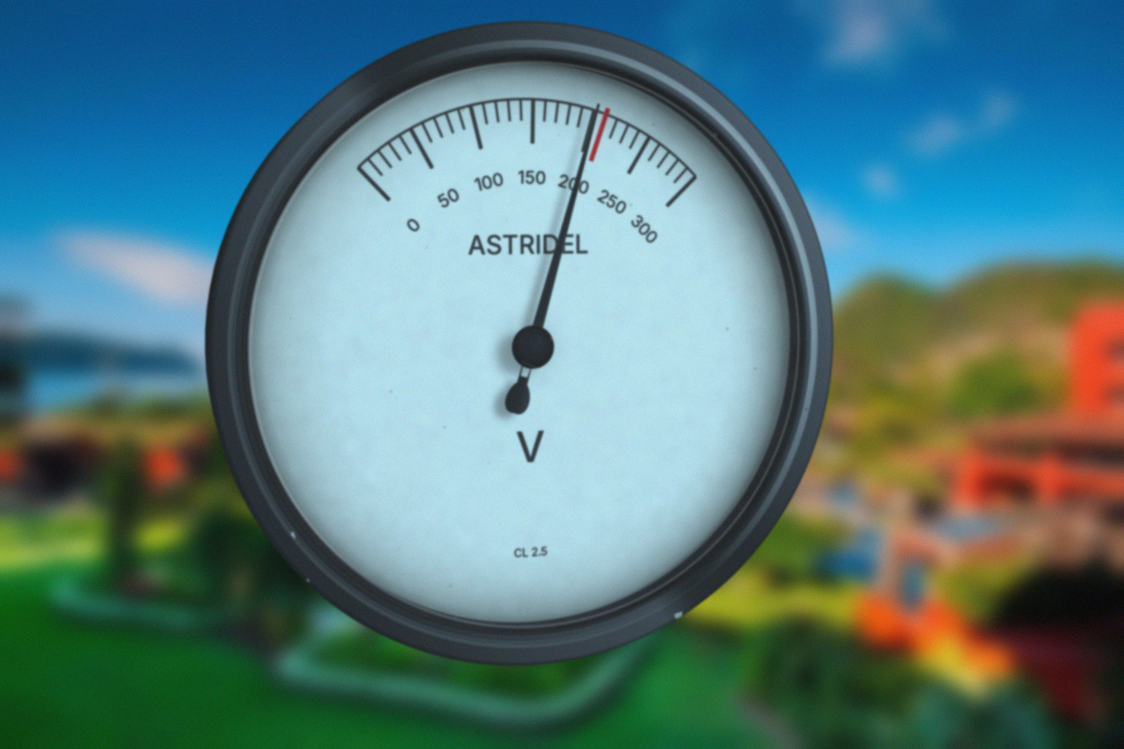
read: 200 V
